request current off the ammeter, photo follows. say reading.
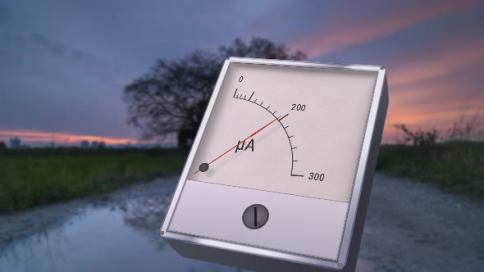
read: 200 µA
